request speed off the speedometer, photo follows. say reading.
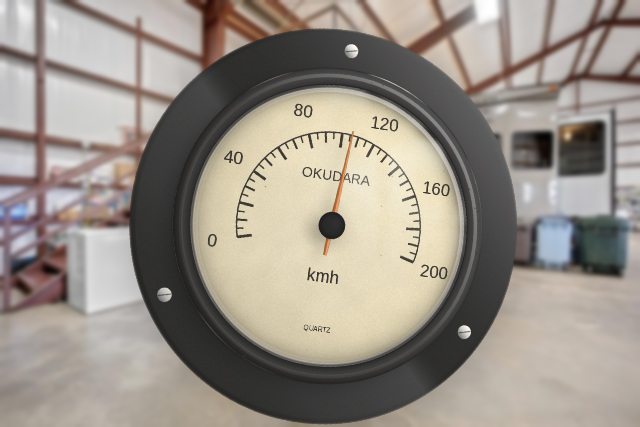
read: 105 km/h
